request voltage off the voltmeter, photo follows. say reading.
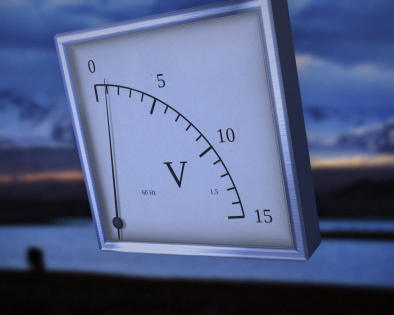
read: 1 V
